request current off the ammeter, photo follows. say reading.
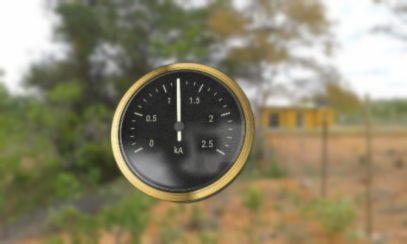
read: 1.2 kA
